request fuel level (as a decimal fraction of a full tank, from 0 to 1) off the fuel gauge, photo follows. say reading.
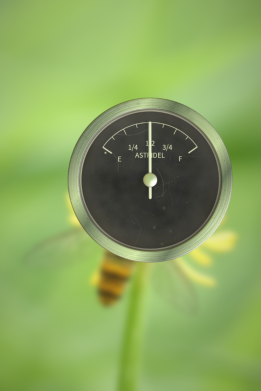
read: 0.5
